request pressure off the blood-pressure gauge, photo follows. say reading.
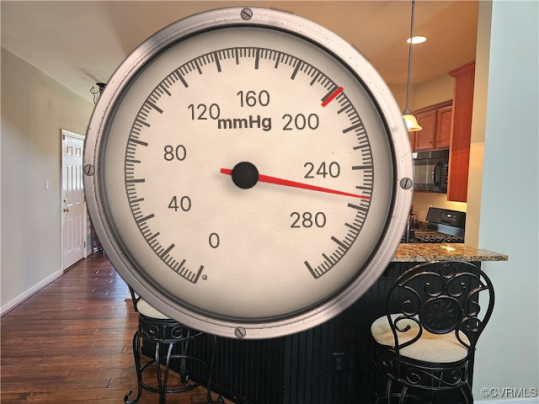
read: 254 mmHg
